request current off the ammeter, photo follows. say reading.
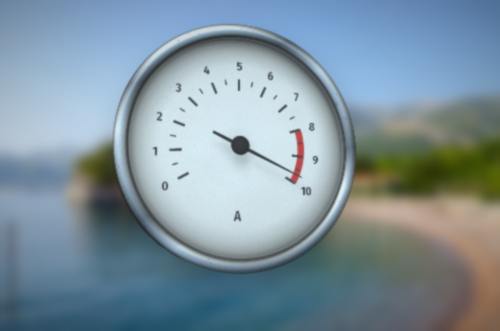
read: 9.75 A
